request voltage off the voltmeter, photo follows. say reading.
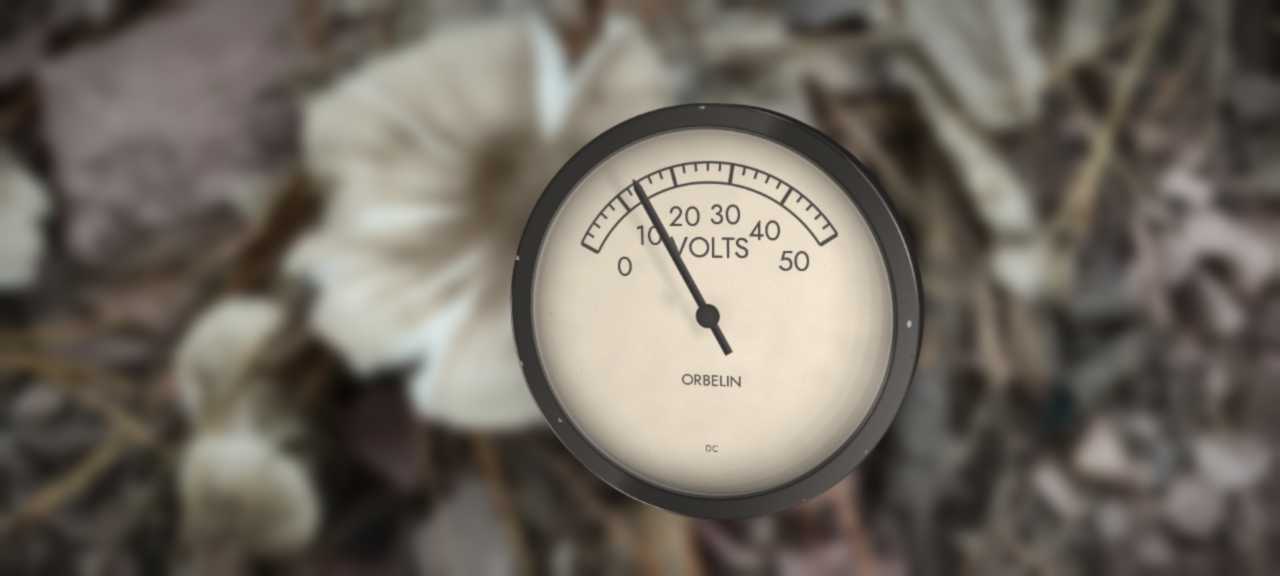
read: 14 V
